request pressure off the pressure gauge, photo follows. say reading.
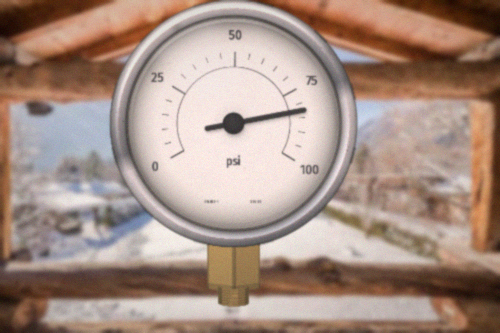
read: 82.5 psi
